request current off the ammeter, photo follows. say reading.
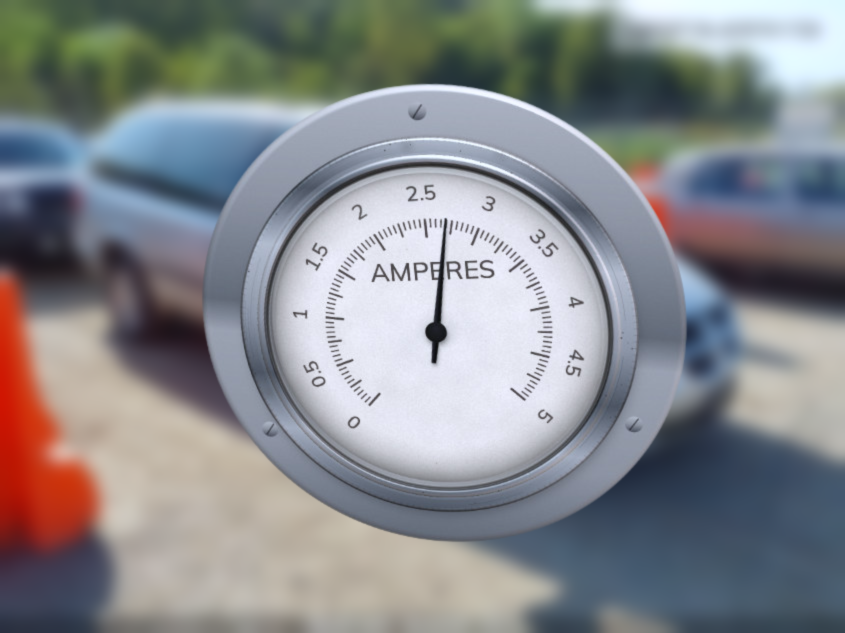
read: 2.7 A
